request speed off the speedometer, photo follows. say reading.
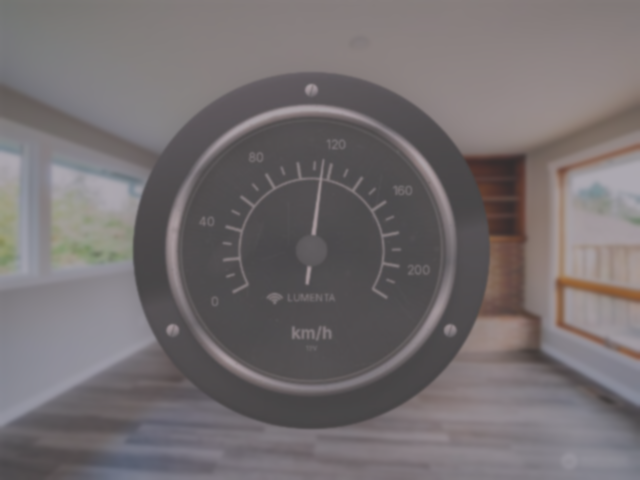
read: 115 km/h
